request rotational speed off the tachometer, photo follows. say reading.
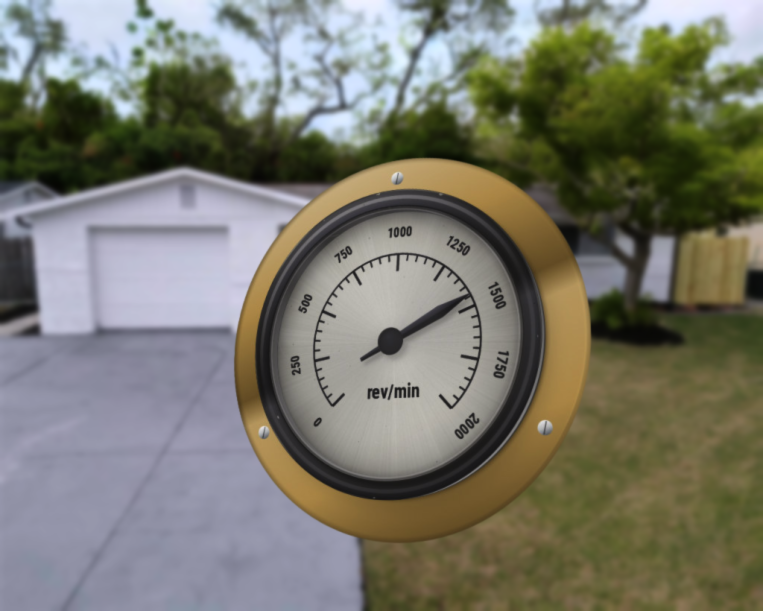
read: 1450 rpm
